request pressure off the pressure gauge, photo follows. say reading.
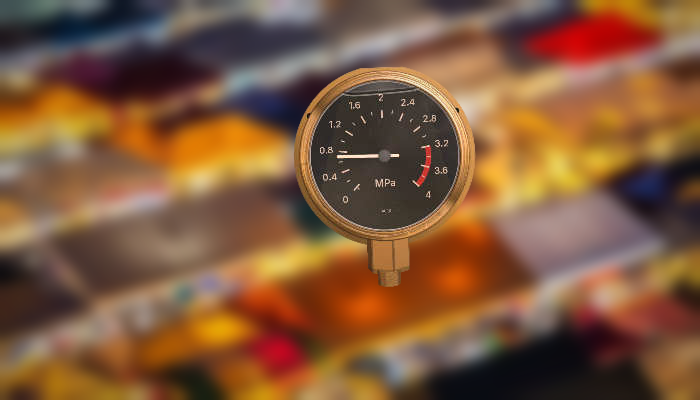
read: 0.7 MPa
